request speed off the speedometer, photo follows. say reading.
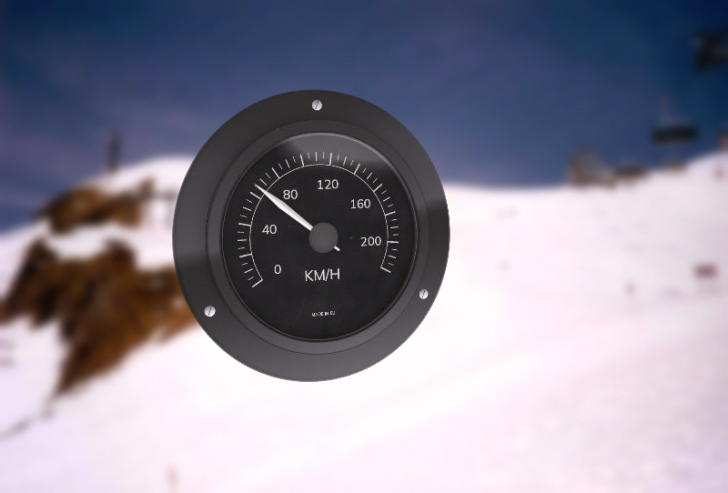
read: 65 km/h
